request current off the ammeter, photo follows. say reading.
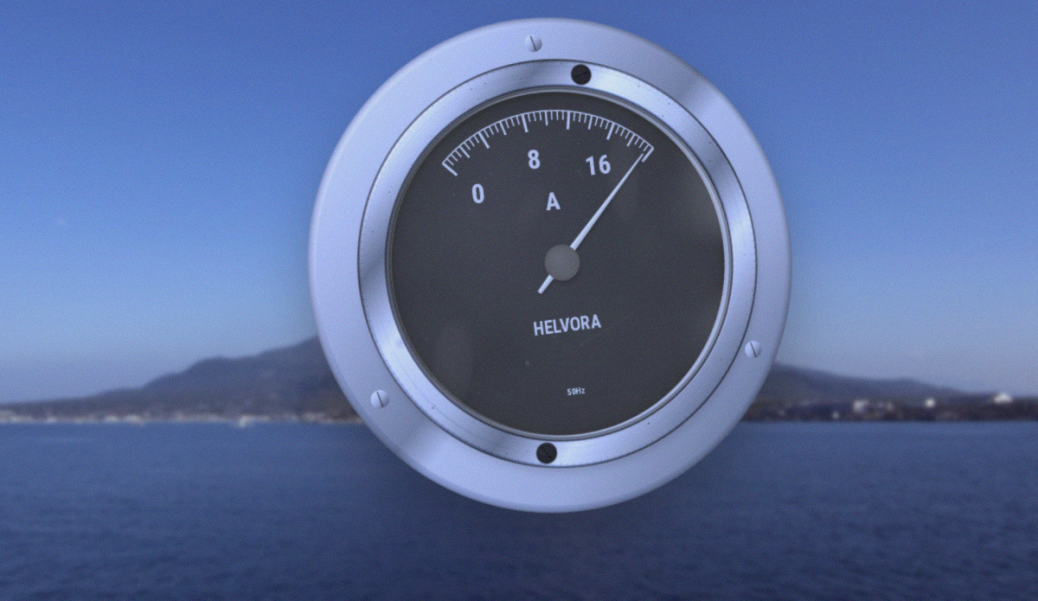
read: 19.5 A
